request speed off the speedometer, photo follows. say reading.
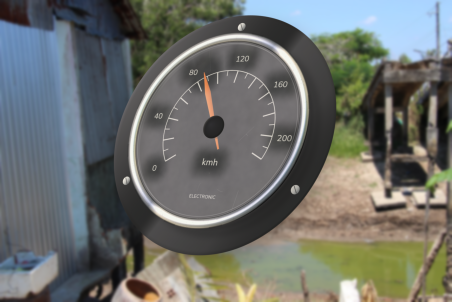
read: 90 km/h
